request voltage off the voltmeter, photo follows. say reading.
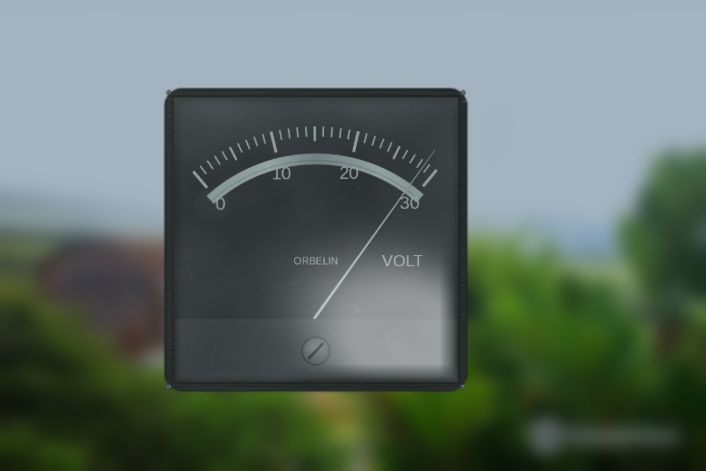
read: 28.5 V
